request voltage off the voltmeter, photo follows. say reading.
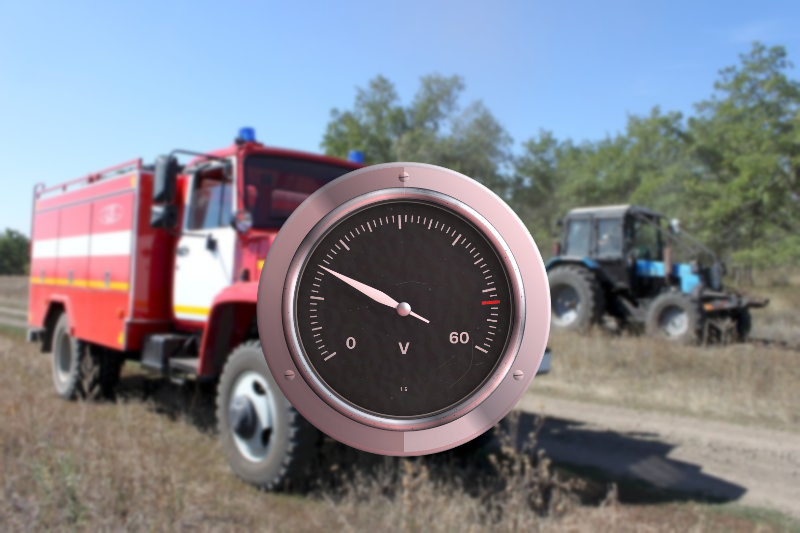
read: 15 V
